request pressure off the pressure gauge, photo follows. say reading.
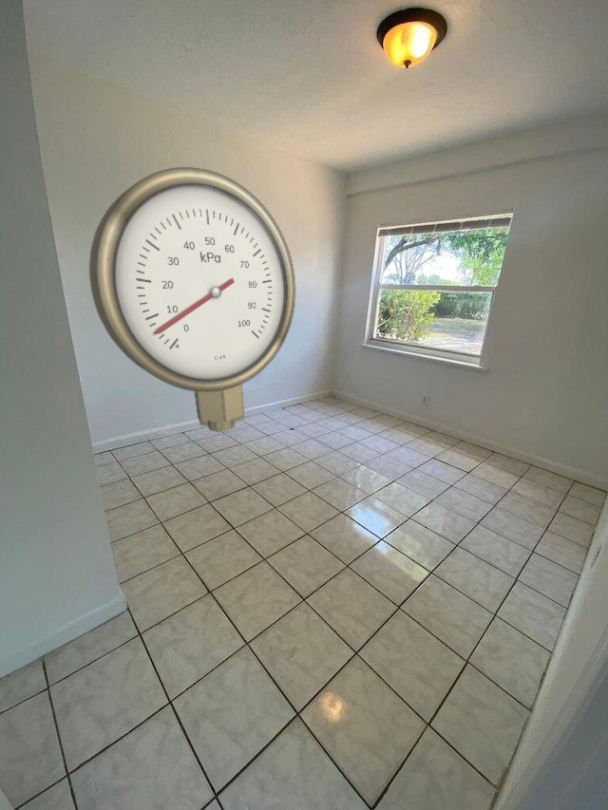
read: 6 kPa
